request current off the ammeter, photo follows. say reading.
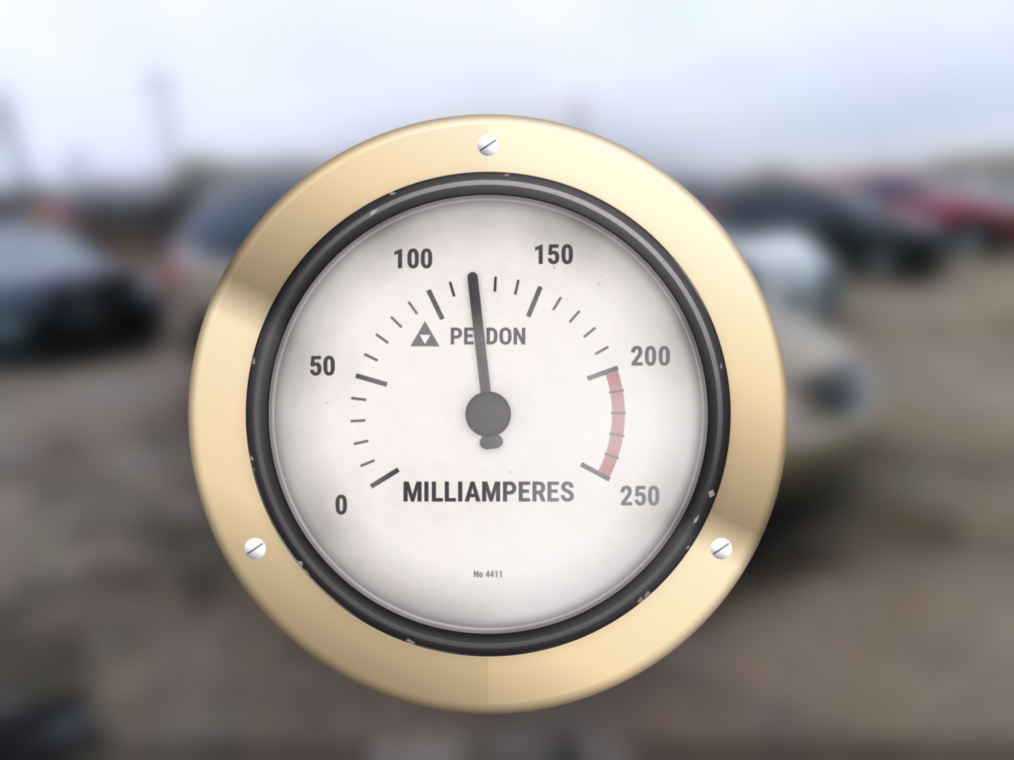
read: 120 mA
